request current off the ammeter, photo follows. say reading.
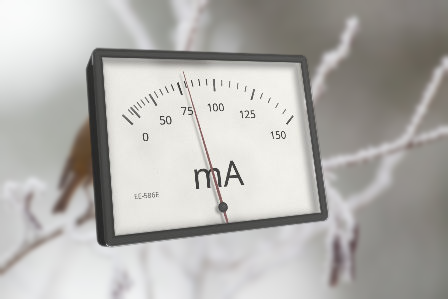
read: 80 mA
